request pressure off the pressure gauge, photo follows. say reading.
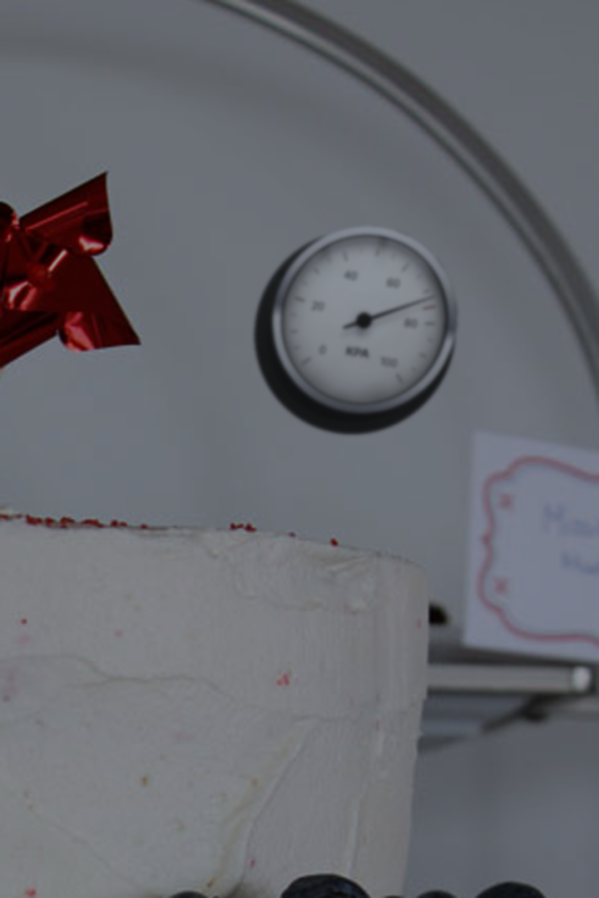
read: 72.5 kPa
